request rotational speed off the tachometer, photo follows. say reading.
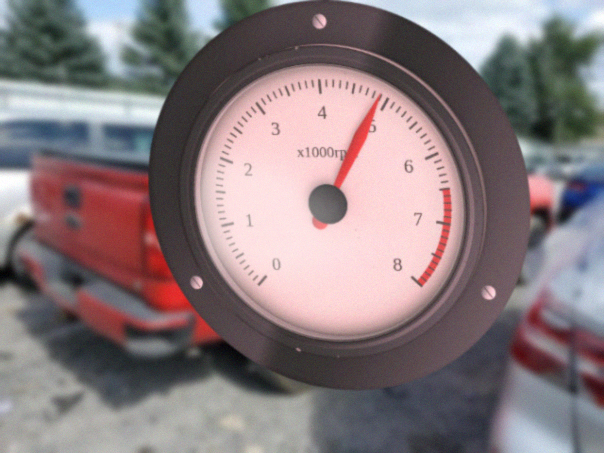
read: 4900 rpm
